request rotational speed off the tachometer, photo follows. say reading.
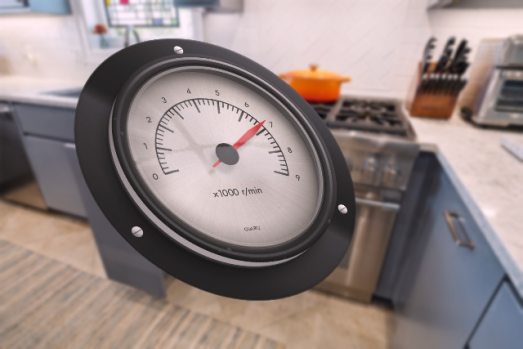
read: 6800 rpm
